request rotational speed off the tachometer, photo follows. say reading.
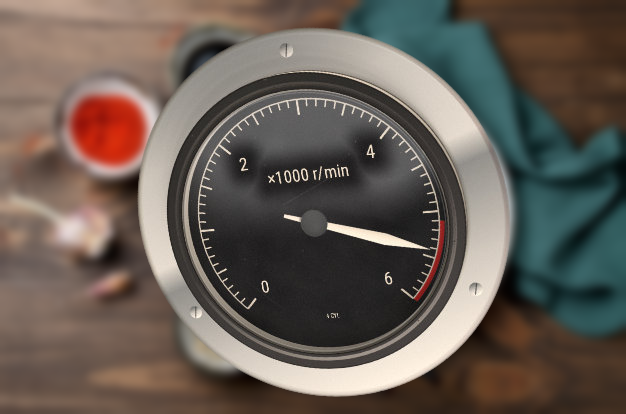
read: 5400 rpm
